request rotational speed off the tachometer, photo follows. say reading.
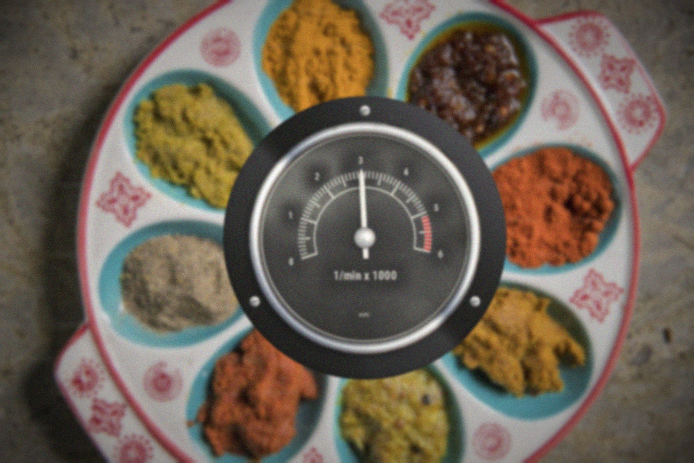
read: 3000 rpm
